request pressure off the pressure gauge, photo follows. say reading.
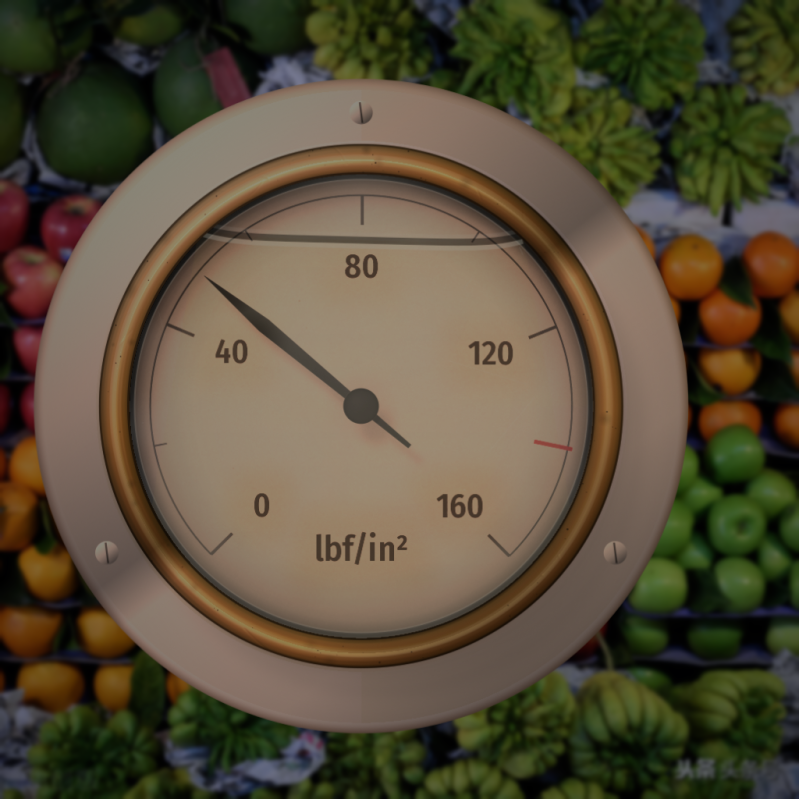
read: 50 psi
